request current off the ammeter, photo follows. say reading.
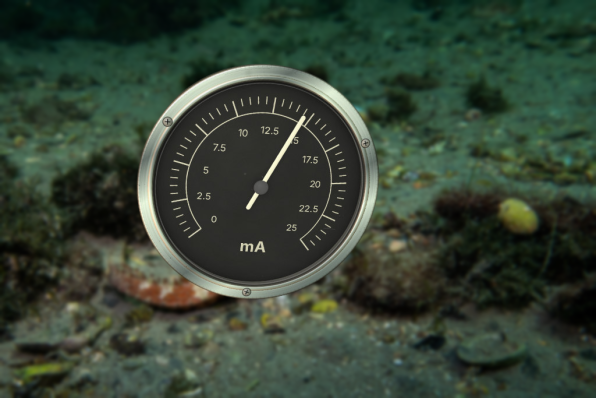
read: 14.5 mA
